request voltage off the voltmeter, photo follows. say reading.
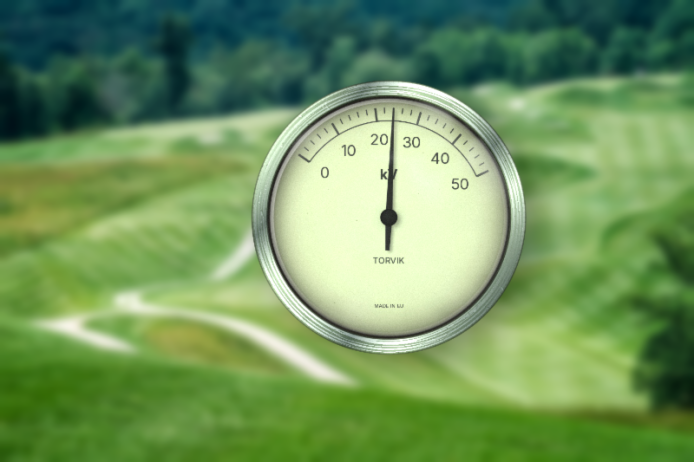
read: 24 kV
